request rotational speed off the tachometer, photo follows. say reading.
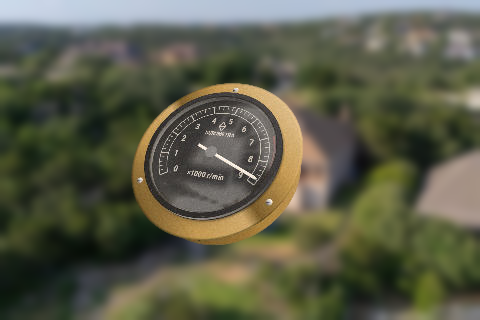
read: 8800 rpm
